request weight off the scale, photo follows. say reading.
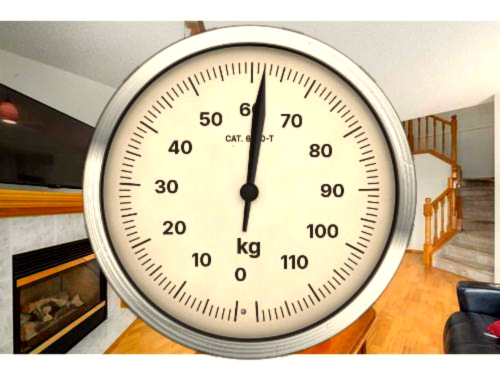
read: 62 kg
